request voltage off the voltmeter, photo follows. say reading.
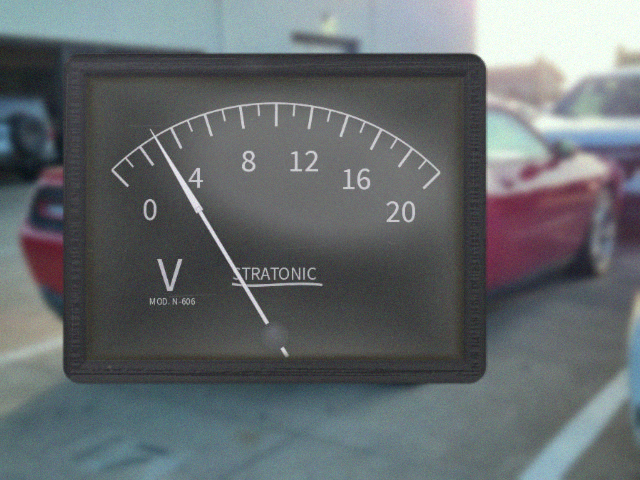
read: 3 V
